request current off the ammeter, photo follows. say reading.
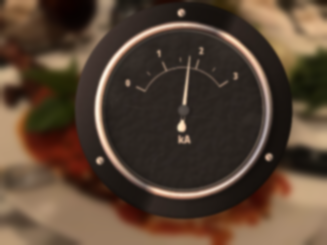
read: 1.75 kA
